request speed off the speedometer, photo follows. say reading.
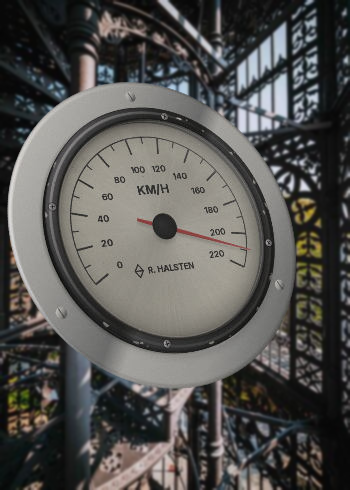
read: 210 km/h
